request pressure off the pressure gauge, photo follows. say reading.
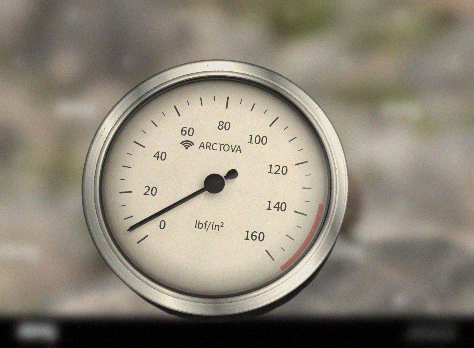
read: 5 psi
